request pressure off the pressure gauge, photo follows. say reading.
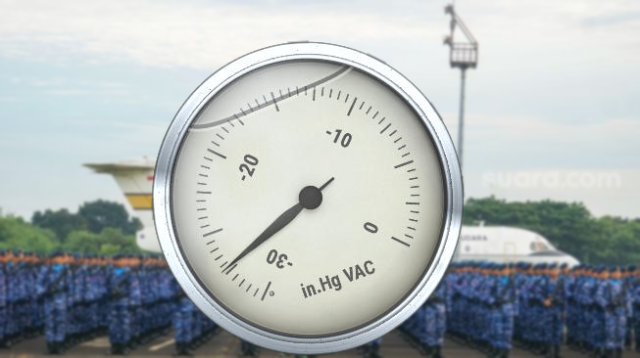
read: -27.25 inHg
